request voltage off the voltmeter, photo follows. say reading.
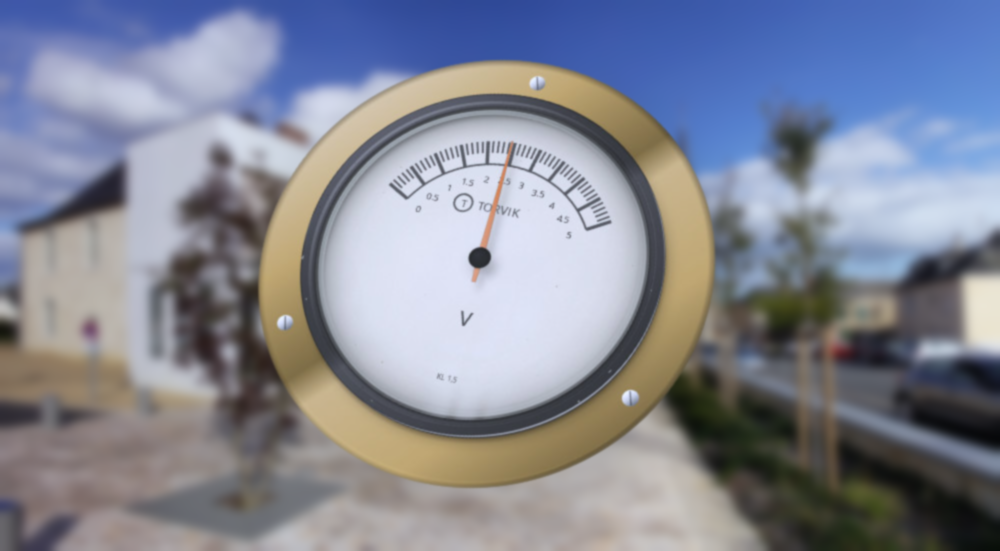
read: 2.5 V
